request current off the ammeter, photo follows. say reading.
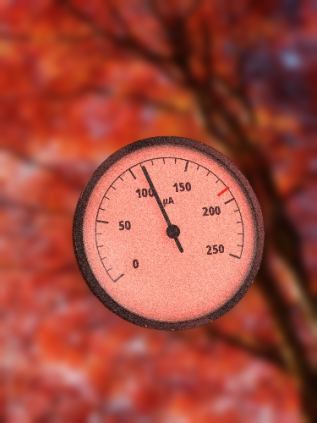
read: 110 µA
